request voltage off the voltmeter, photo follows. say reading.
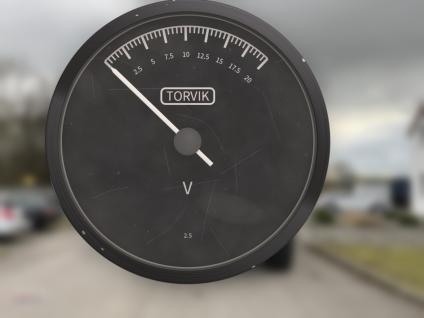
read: 0 V
